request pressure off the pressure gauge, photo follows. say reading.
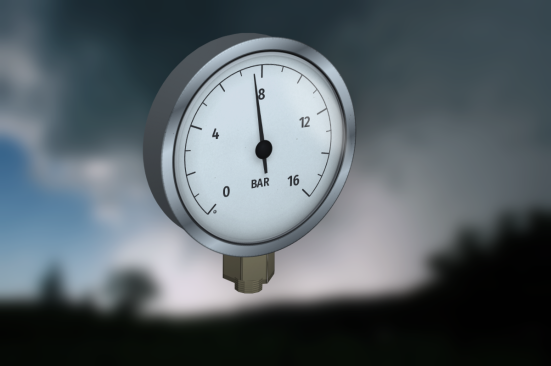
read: 7.5 bar
